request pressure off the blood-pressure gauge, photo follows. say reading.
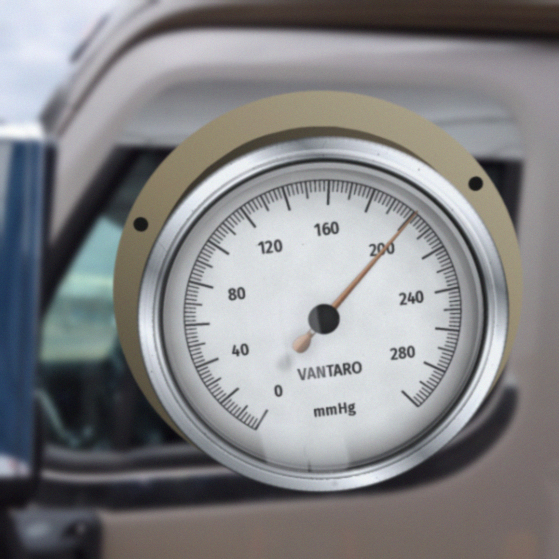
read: 200 mmHg
